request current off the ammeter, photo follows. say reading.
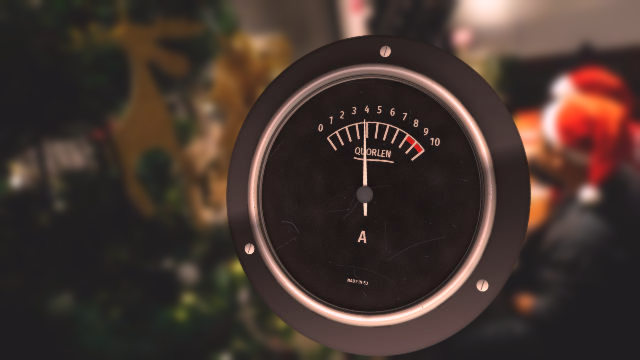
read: 4 A
